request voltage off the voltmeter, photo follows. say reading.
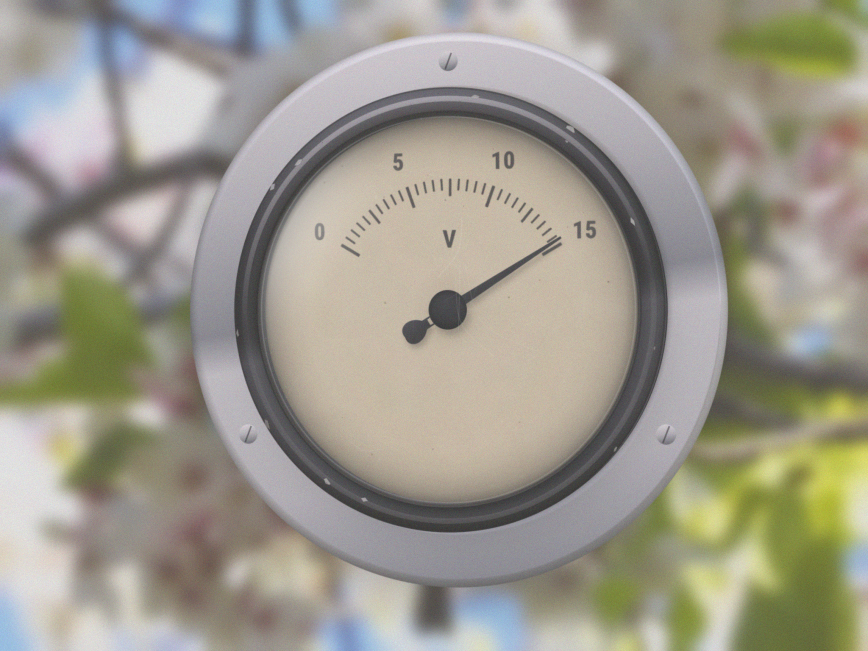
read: 14.75 V
